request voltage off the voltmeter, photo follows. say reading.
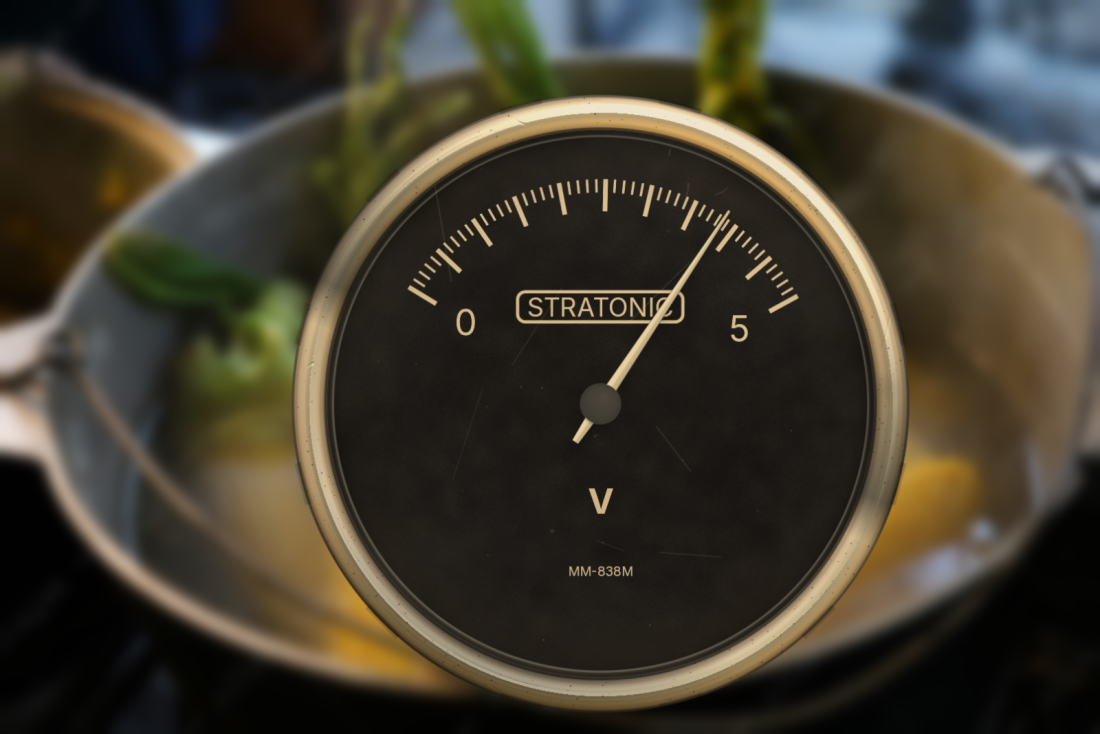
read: 3.85 V
